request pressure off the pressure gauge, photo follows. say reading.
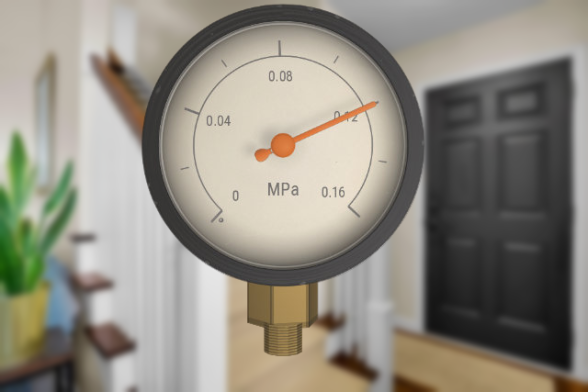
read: 0.12 MPa
